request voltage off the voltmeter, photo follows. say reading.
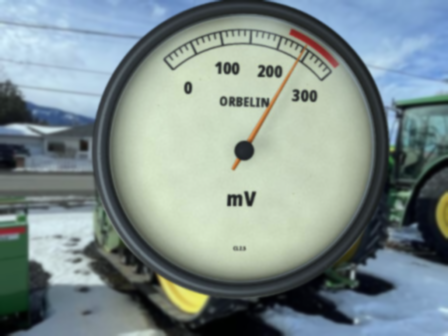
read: 240 mV
